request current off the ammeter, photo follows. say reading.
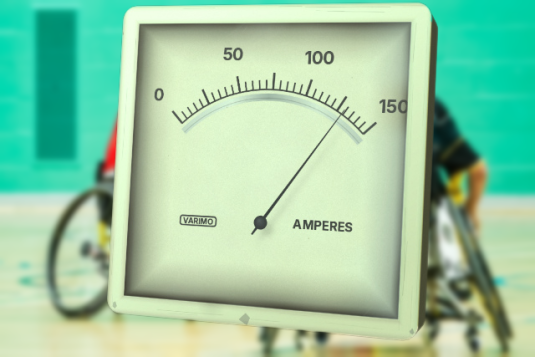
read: 130 A
